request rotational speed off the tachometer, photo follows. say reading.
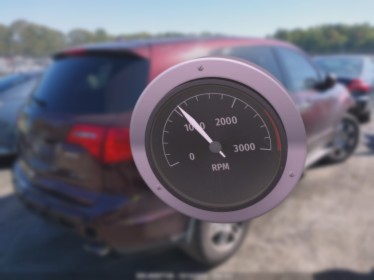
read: 1100 rpm
